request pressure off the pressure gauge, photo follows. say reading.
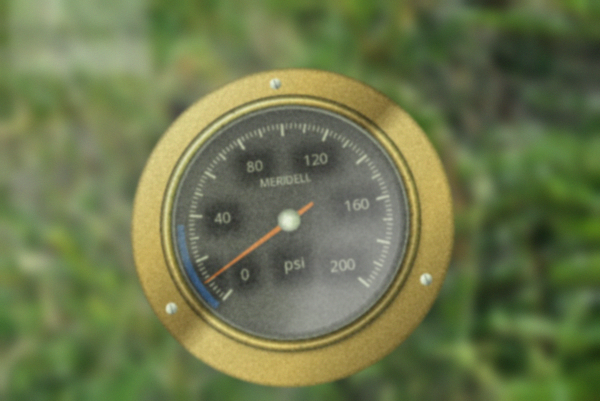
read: 10 psi
